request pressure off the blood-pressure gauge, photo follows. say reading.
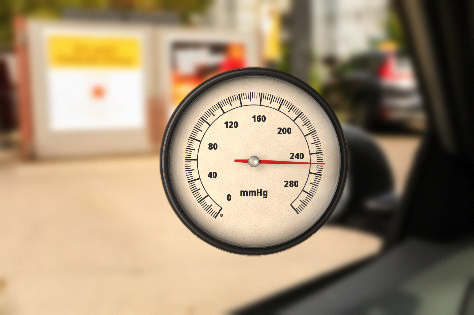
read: 250 mmHg
